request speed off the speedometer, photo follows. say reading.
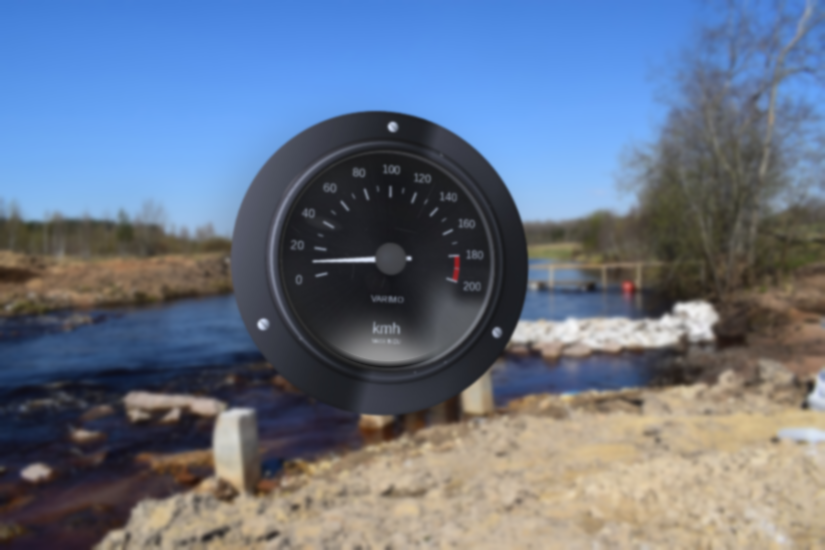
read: 10 km/h
